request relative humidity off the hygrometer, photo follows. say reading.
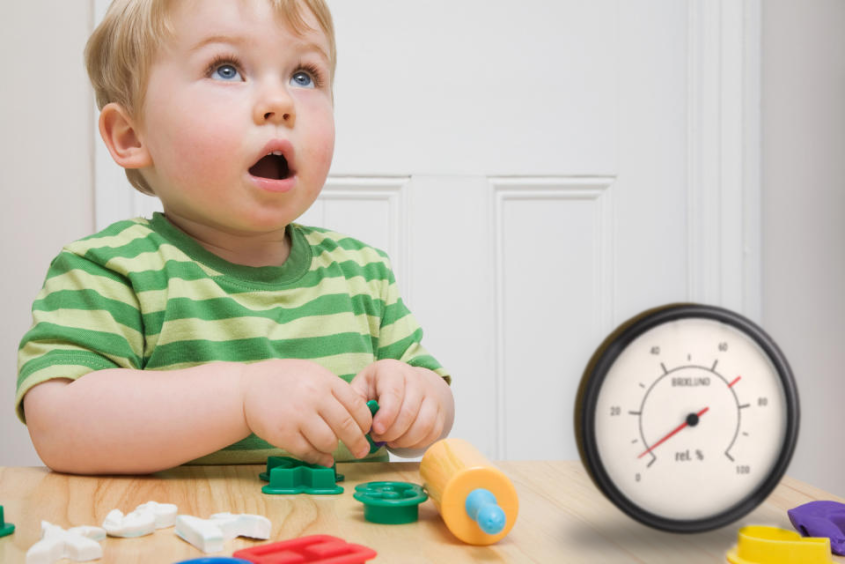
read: 5 %
